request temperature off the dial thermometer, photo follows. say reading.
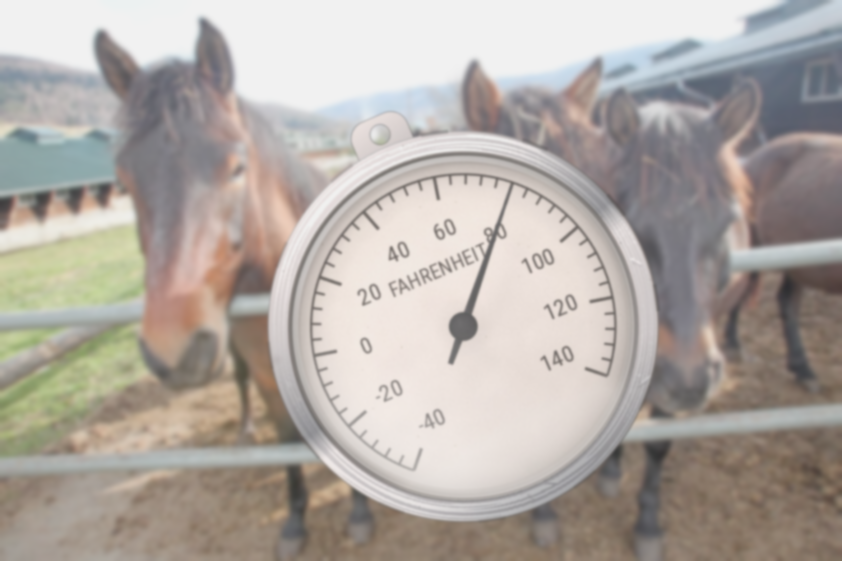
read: 80 °F
